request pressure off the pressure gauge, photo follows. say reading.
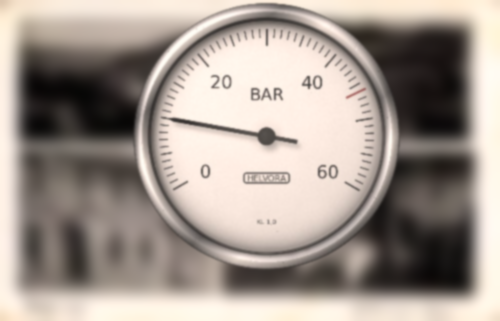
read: 10 bar
